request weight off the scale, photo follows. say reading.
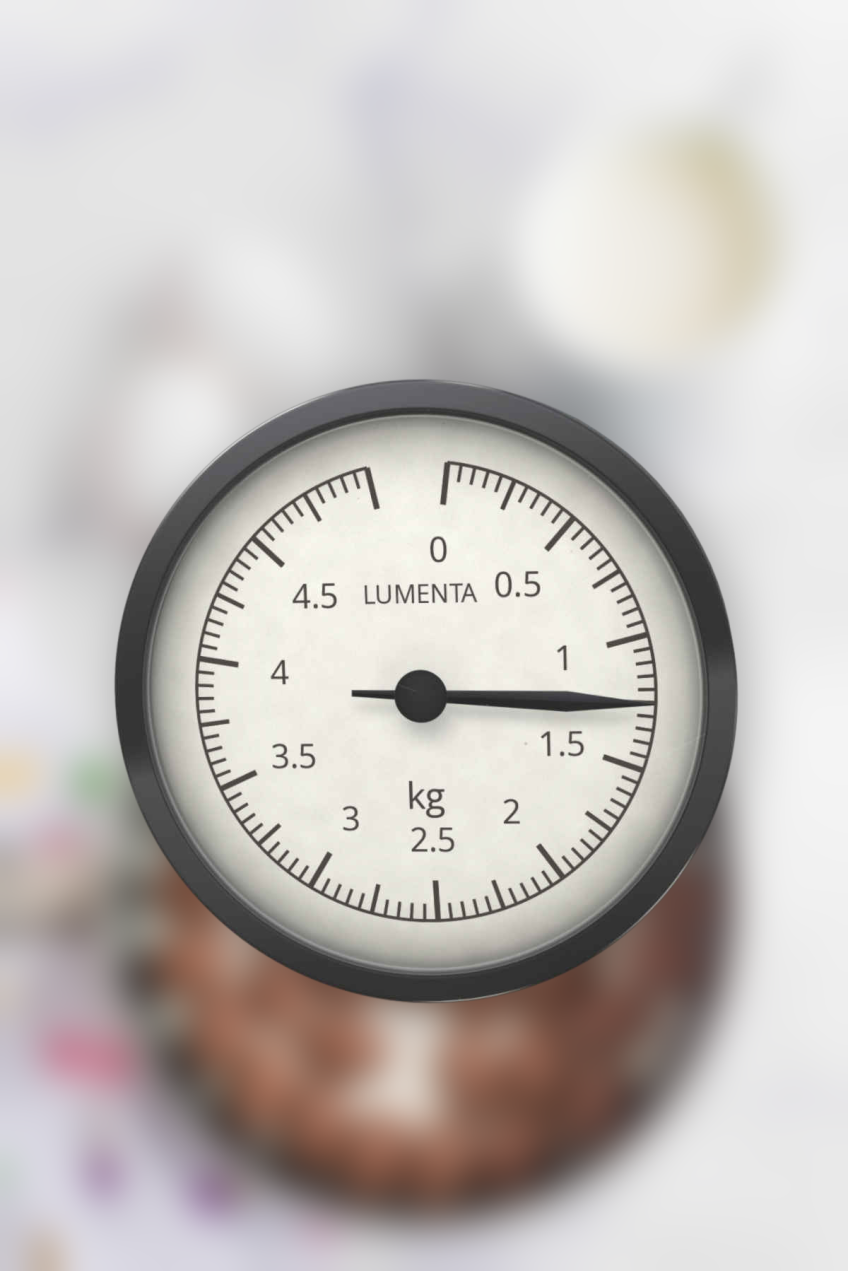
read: 1.25 kg
